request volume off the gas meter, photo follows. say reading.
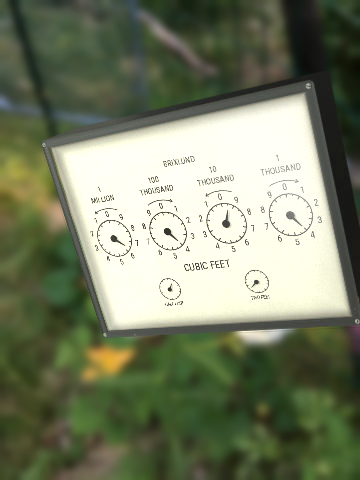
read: 639400 ft³
